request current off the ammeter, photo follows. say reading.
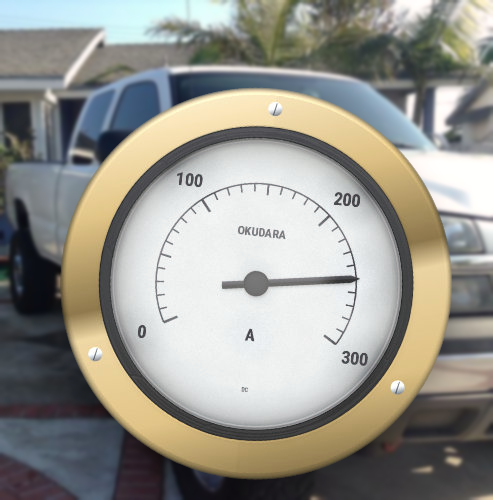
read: 250 A
